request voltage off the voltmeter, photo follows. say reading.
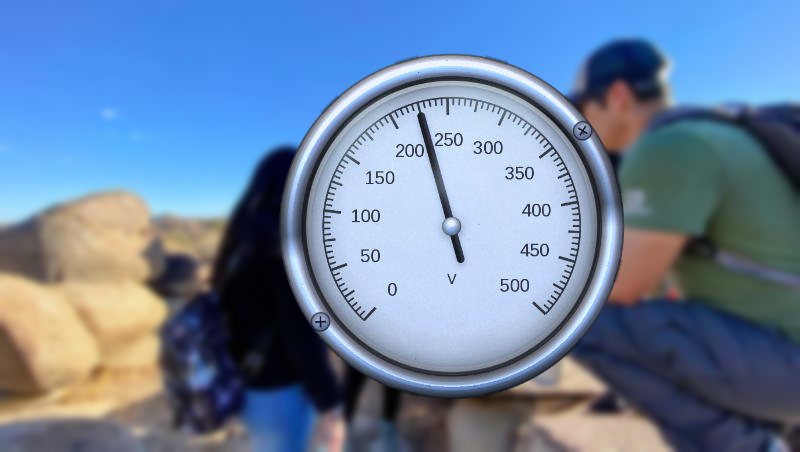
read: 225 V
